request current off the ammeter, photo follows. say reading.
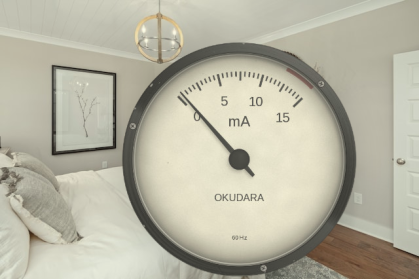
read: 0.5 mA
